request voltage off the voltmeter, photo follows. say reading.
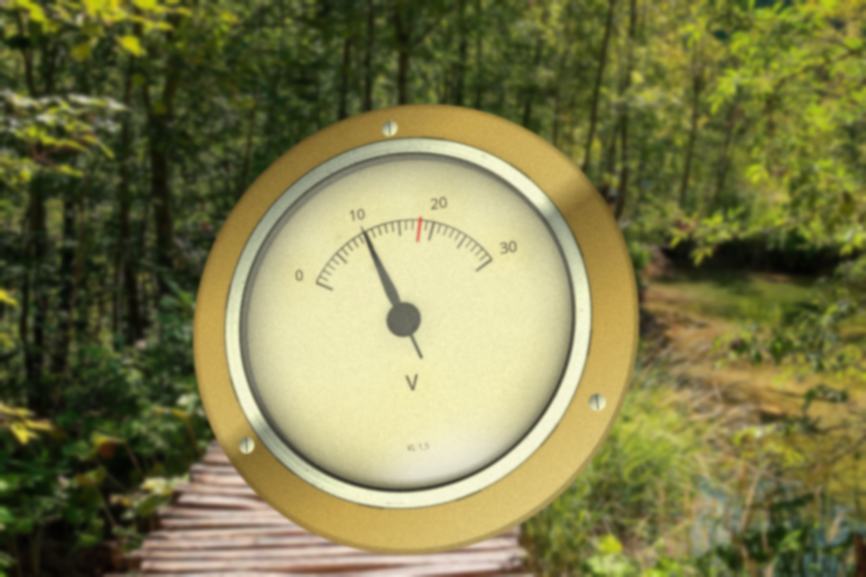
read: 10 V
